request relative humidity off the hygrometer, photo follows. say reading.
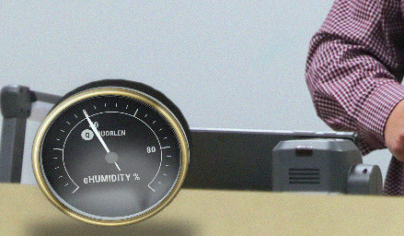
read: 40 %
